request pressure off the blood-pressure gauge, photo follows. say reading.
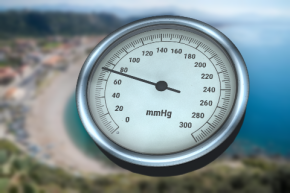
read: 70 mmHg
